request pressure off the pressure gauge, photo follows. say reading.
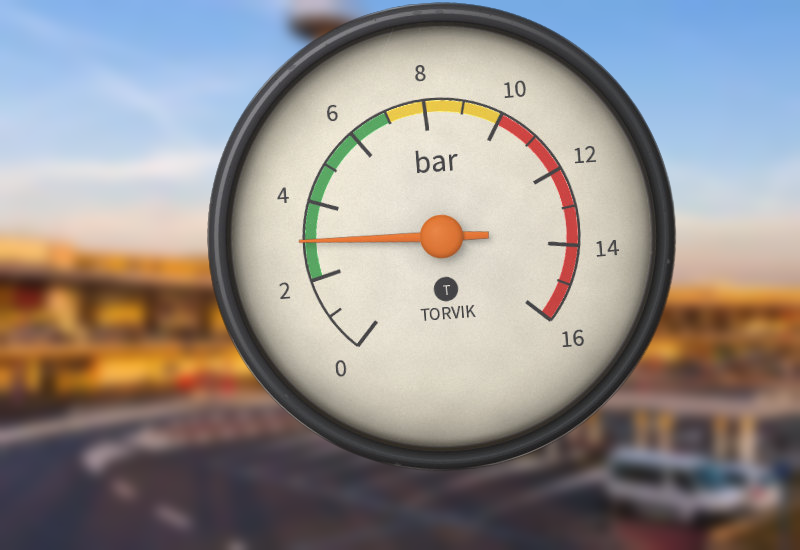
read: 3 bar
